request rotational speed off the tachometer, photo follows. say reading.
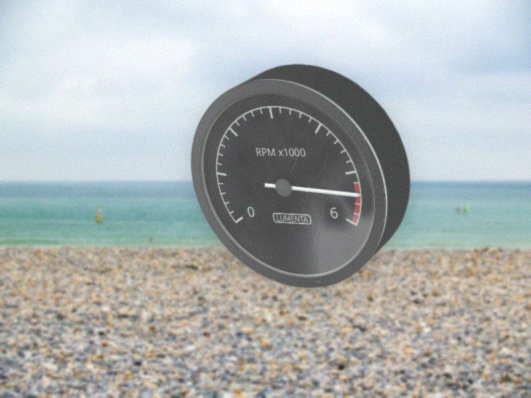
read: 5400 rpm
